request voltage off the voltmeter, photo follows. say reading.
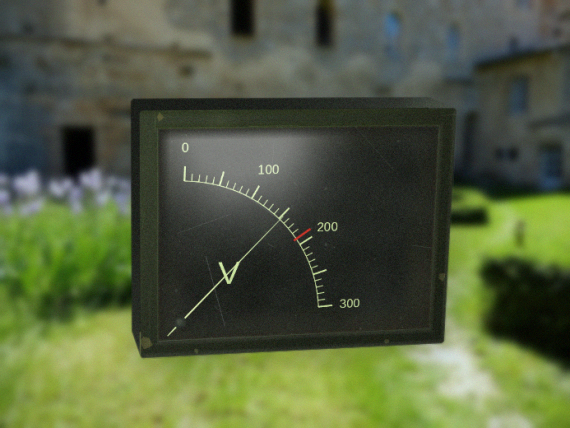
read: 150 V
